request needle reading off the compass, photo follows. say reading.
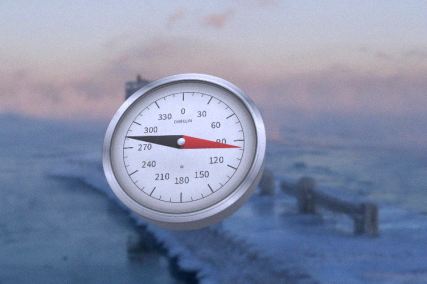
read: 100 °
